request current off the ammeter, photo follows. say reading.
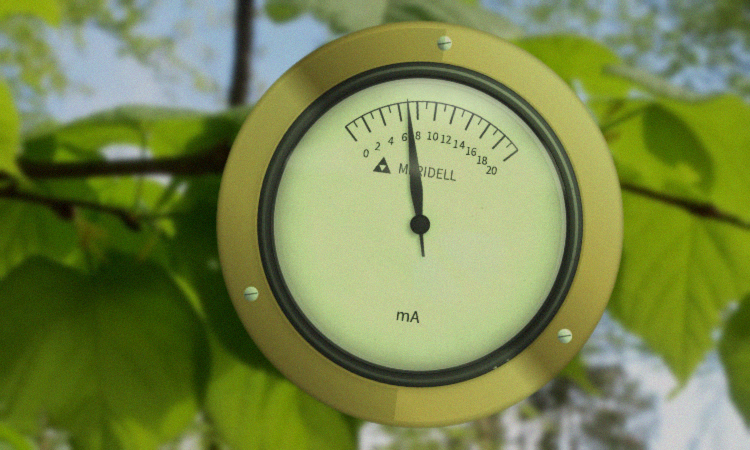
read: 7 mA
